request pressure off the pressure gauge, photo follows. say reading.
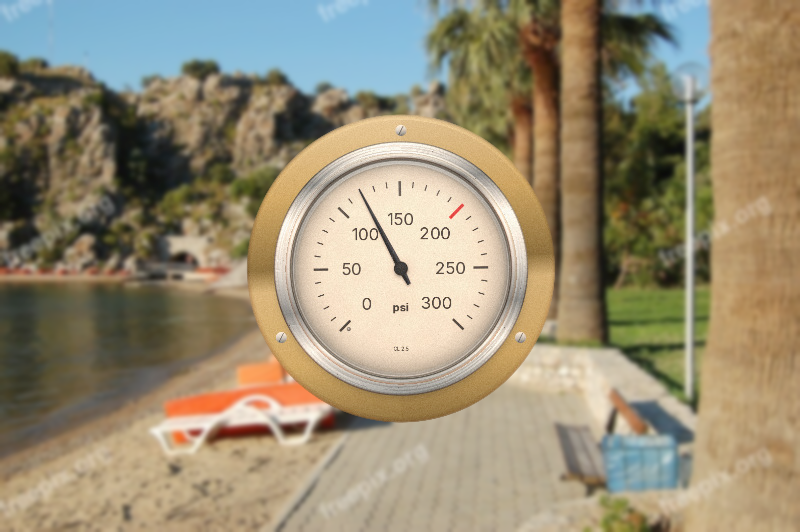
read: 120 psi
